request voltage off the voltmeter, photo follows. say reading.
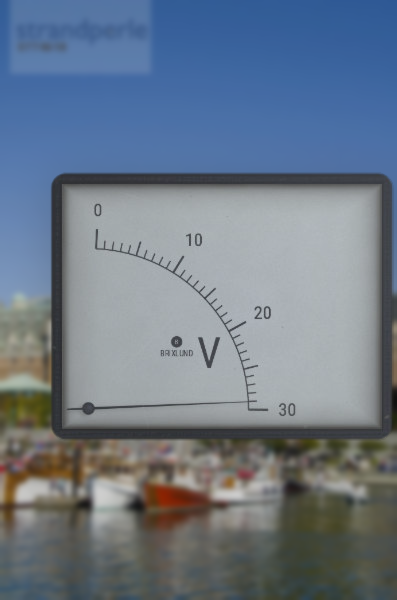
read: 29 V
